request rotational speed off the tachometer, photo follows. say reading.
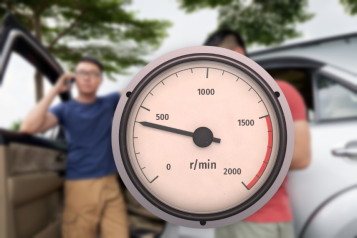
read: 400 rpm
